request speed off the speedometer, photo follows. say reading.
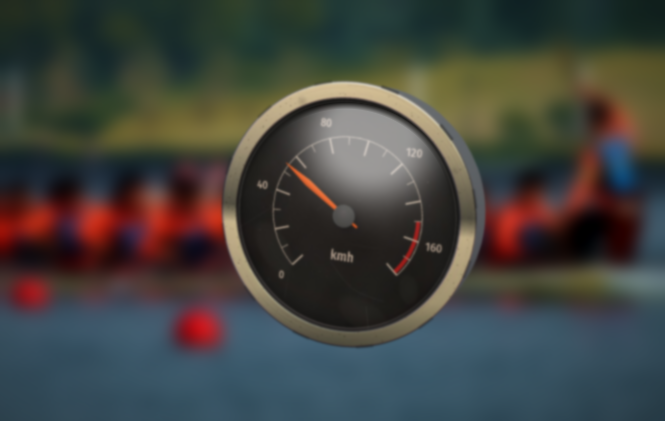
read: 55 km/h
